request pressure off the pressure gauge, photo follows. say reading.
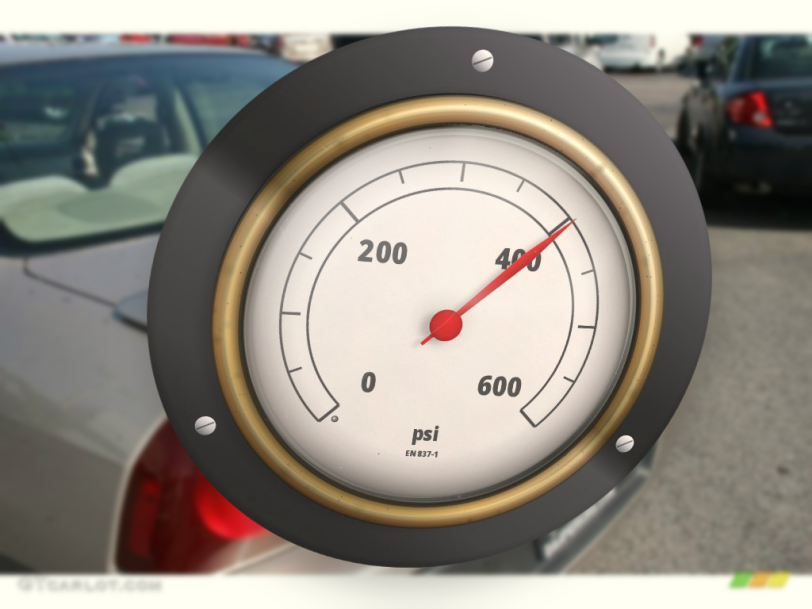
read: 400 psi
